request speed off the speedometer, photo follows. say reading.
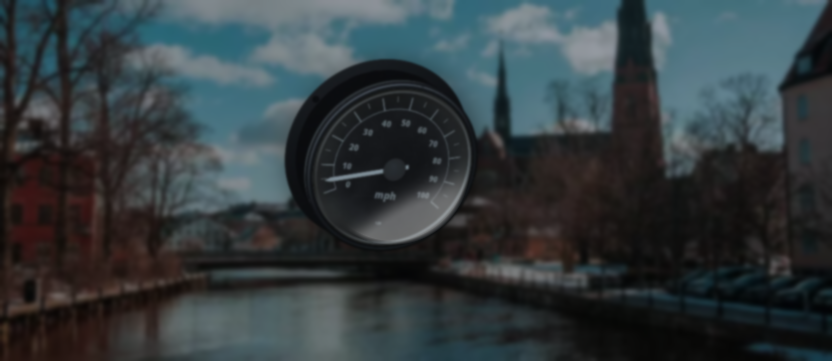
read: 5 mph
